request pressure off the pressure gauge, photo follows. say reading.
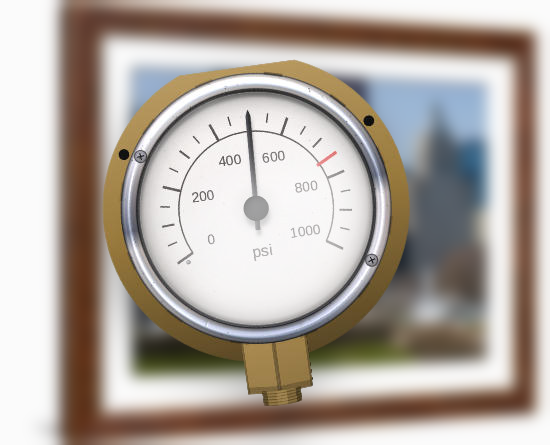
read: 500 psi
